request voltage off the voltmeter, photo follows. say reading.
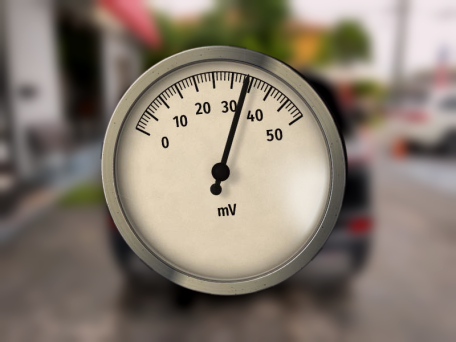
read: 34 mV
